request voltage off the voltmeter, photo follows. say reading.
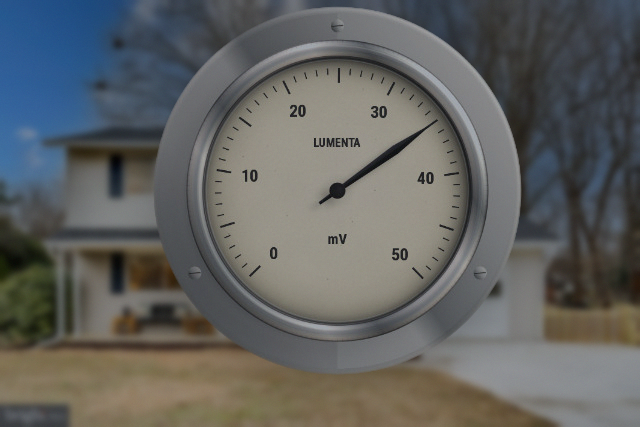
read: 35 mV
